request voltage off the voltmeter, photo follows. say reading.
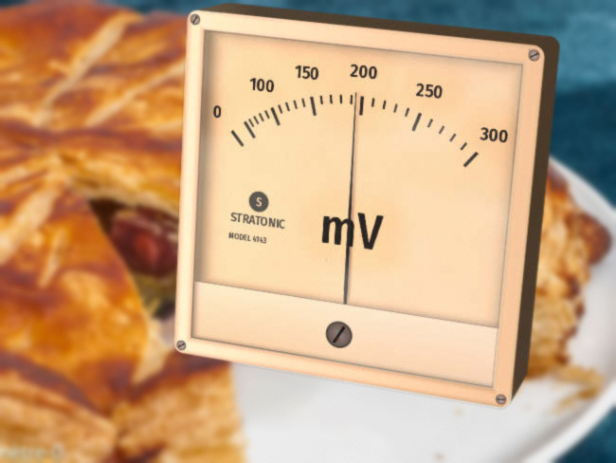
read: 195 mV
